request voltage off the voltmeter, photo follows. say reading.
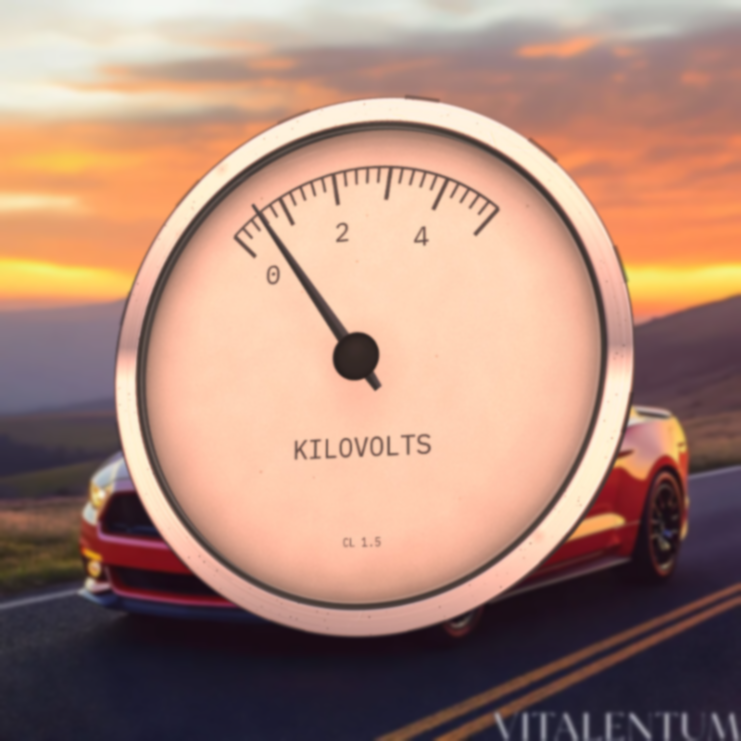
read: 0.6 kV
